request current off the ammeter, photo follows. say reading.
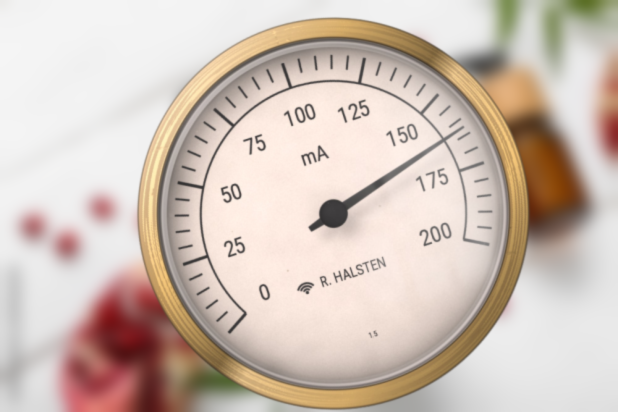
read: 162.5 mA
